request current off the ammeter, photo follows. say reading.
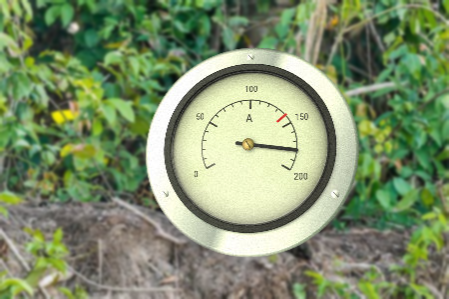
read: 180 A
